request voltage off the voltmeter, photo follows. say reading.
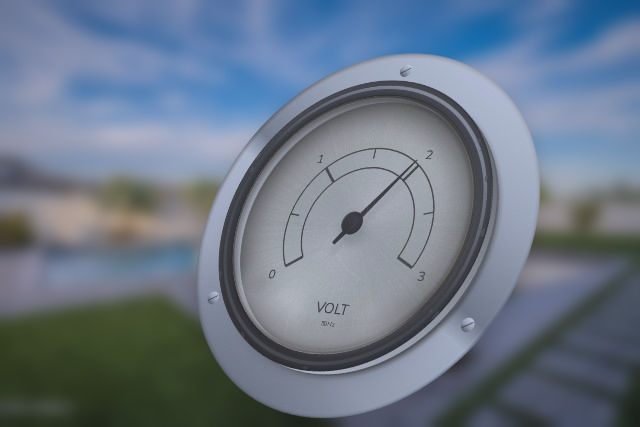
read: 2 V
